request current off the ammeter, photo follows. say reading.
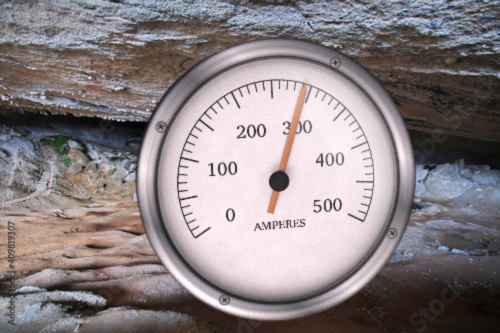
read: 290 A
